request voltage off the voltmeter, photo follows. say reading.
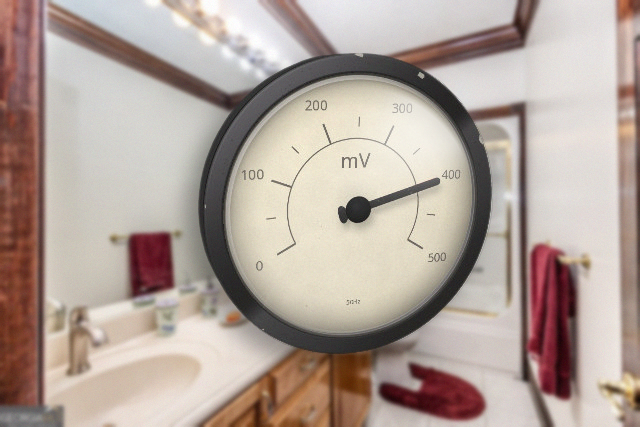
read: 400 mV
